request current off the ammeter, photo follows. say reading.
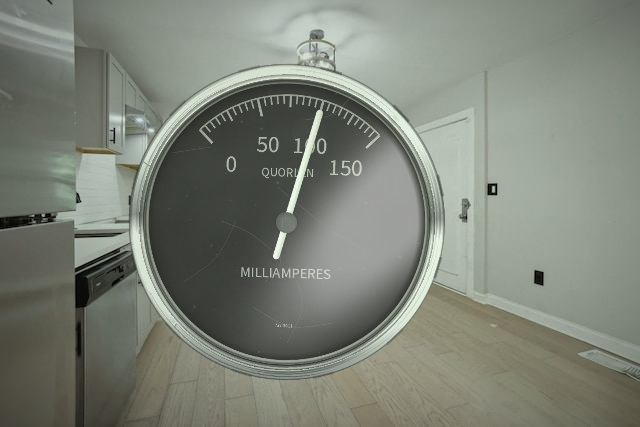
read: 100 mA
